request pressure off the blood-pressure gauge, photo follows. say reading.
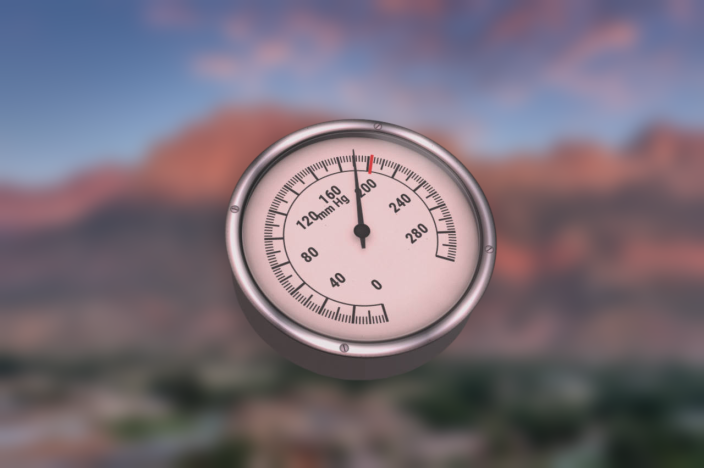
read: 190 mmHg
